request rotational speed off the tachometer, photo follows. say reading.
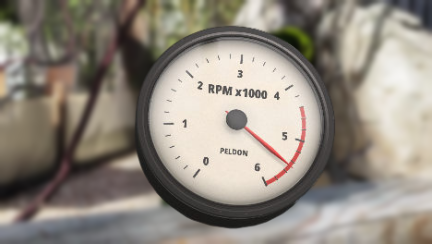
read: 5500 rpm
